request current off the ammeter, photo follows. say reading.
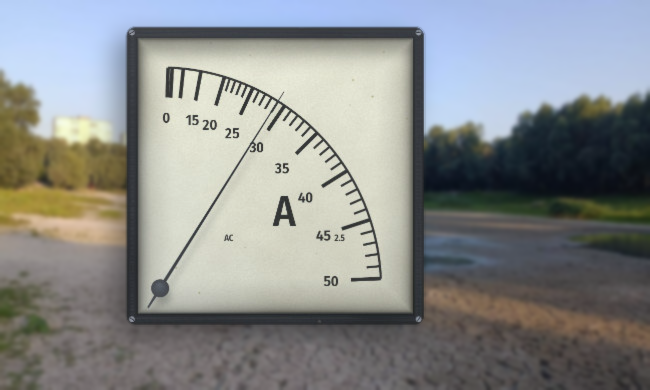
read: 29 A
